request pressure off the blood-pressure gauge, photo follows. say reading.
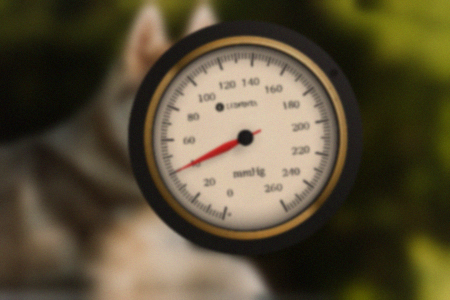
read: 40 mmHg
